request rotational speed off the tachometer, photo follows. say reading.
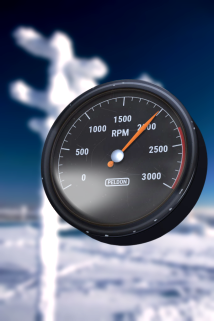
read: 2000 rpm
